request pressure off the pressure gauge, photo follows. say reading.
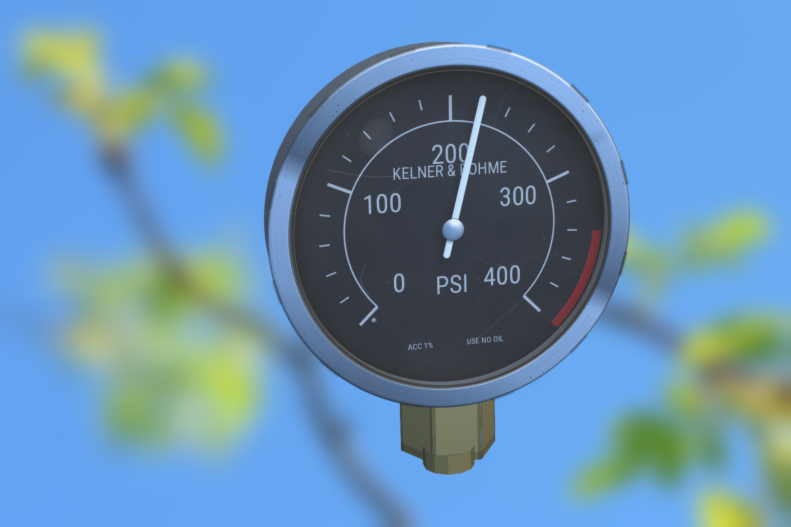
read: 220 psi
